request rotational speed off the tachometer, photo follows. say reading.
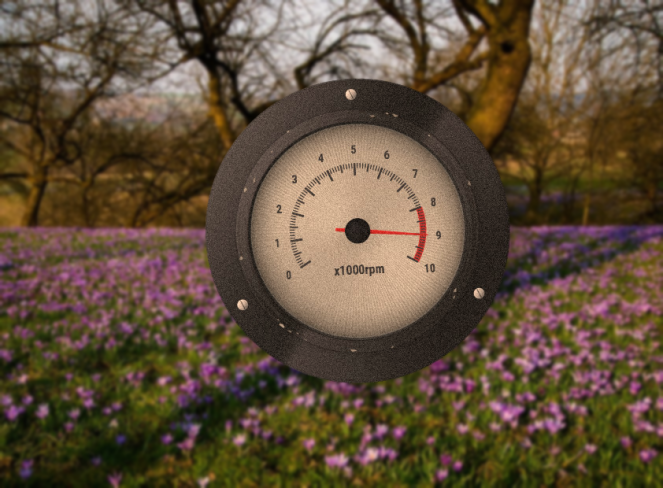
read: 9000 rpm
